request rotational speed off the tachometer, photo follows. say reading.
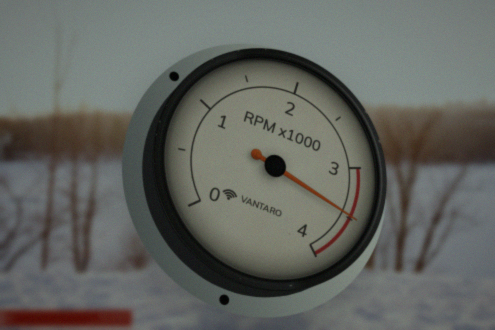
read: 3500 rpm
